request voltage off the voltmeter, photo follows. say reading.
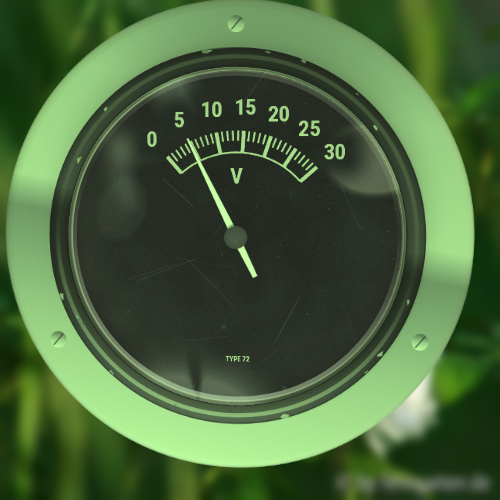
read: 5 V
